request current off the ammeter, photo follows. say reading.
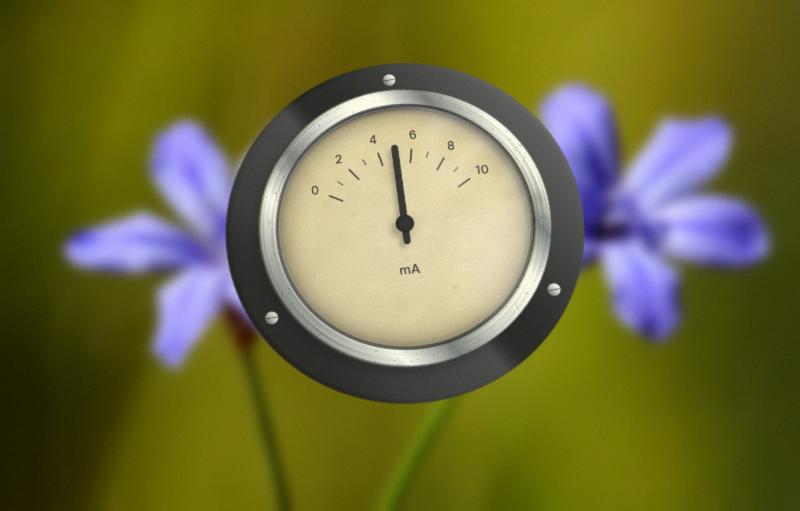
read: 5 mA
